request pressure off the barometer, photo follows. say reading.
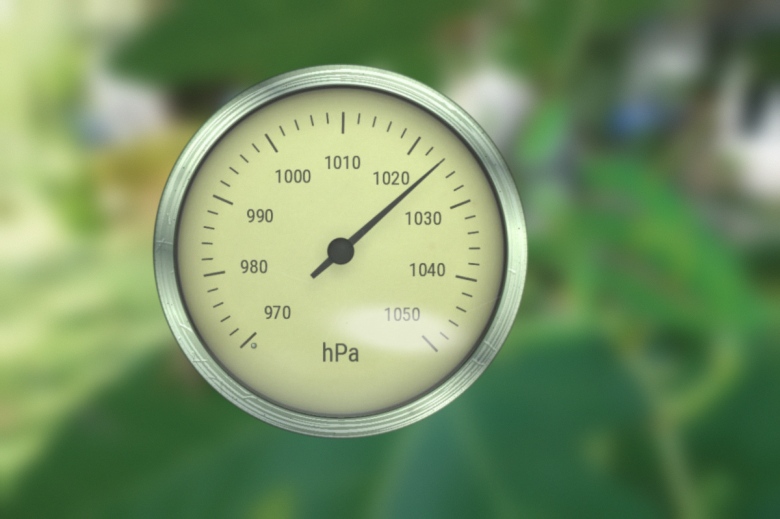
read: 1024 hPa
